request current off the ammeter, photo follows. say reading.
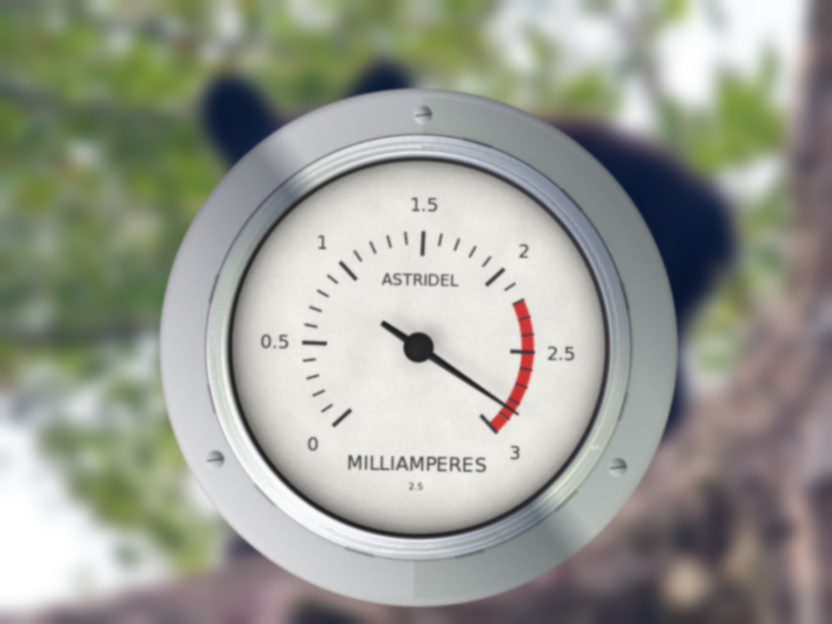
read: 2.85 mA
